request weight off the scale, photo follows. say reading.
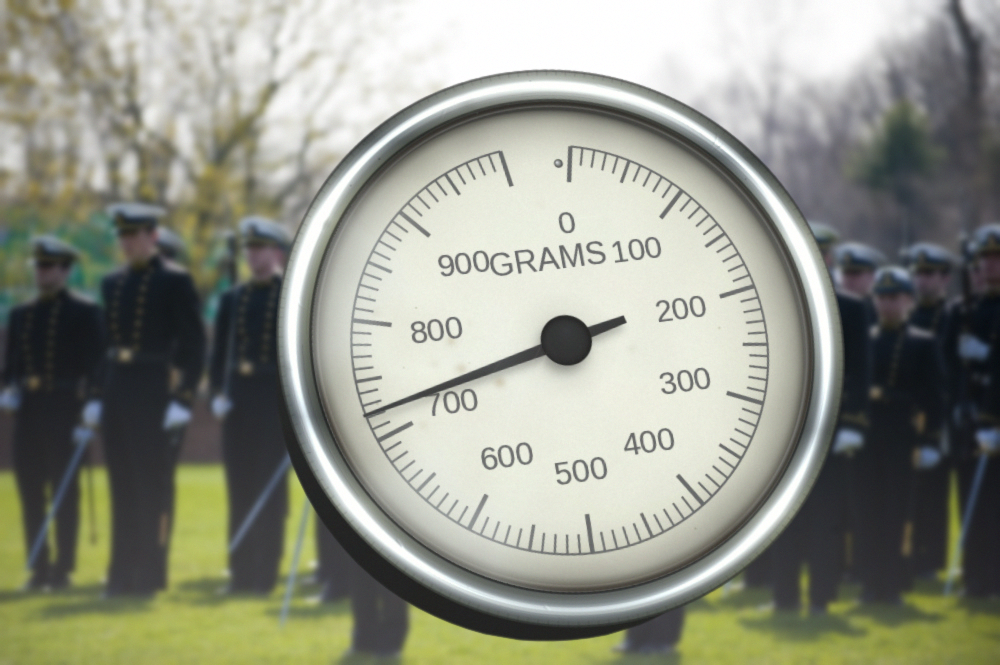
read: 720 g
